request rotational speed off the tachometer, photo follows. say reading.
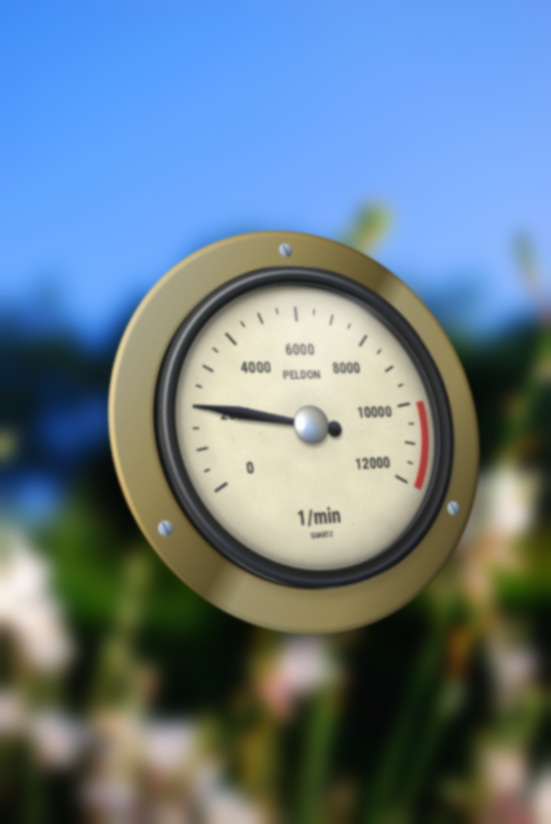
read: 2000 rpm
